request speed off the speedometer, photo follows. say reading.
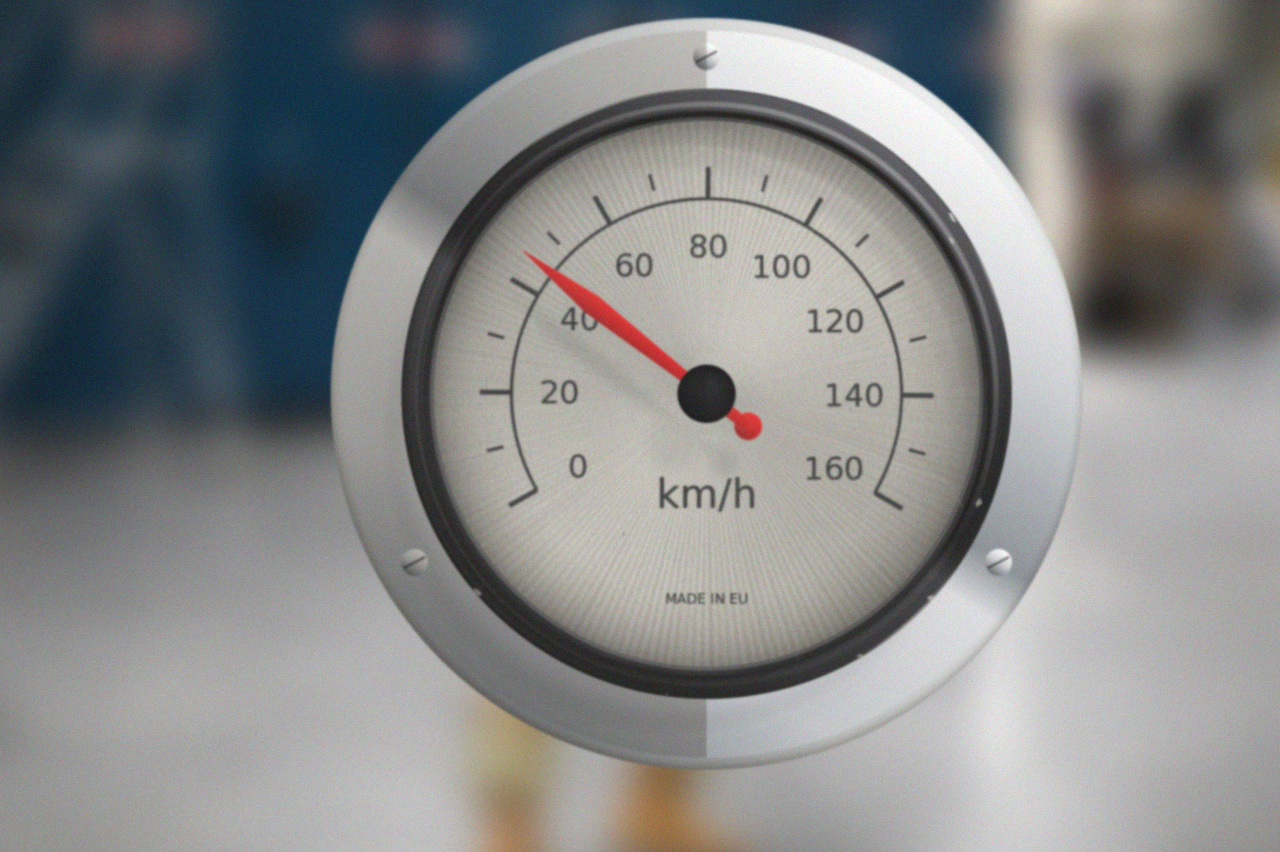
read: 45 km/h
